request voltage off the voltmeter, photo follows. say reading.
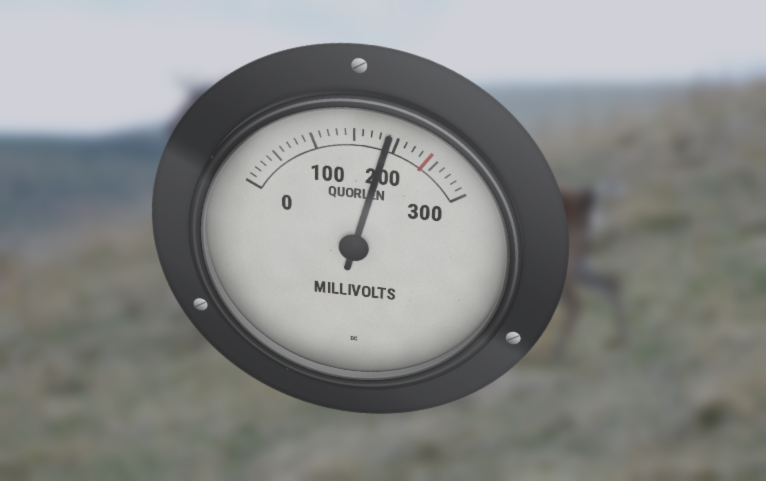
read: 190 mV
